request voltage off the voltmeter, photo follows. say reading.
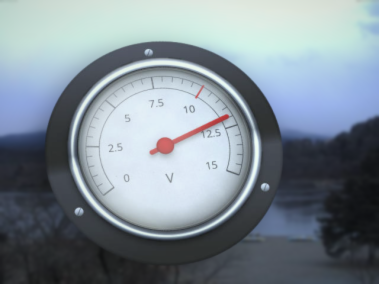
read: 12 V
